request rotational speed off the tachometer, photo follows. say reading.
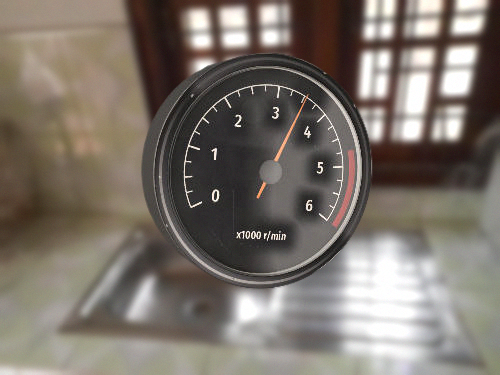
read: 3500 rpm
